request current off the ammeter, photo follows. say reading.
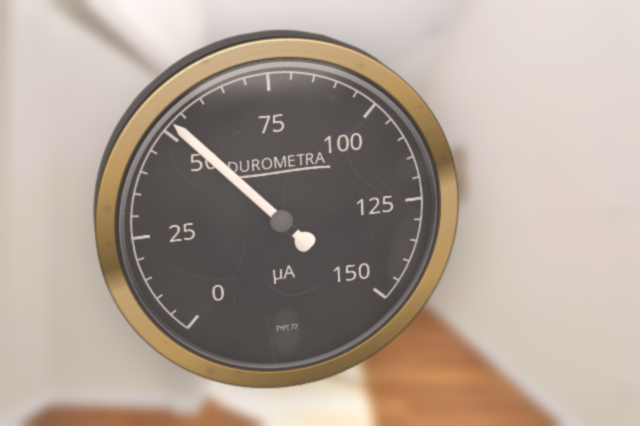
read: 52.5 µA
